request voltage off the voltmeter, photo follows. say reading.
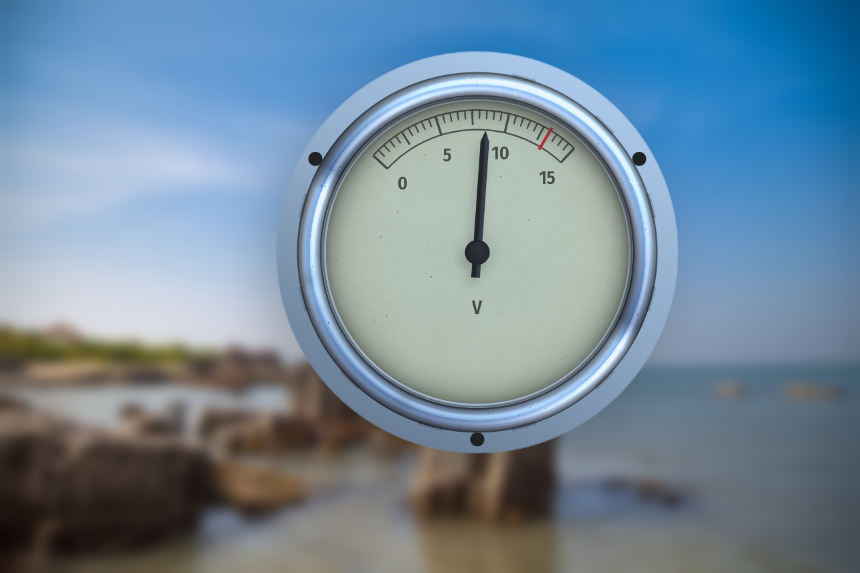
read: 8.5 V
